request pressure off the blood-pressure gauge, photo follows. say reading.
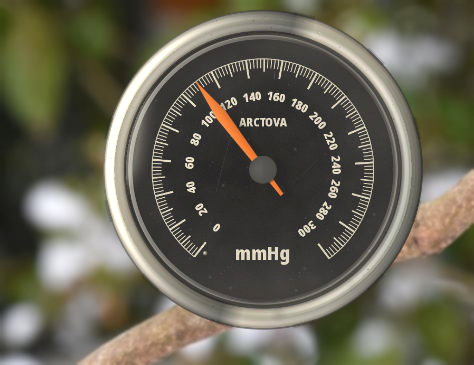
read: 110 mmHg
